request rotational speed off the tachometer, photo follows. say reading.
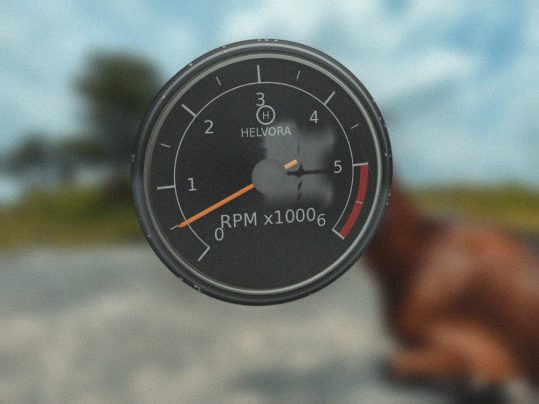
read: 500 rpm
